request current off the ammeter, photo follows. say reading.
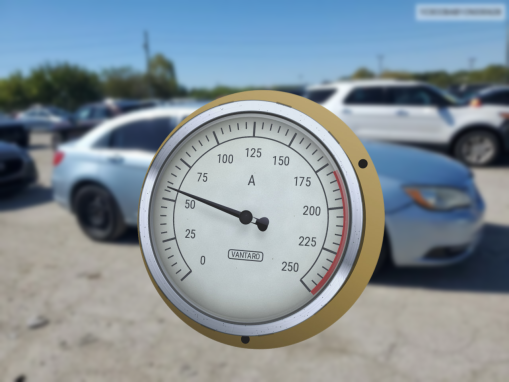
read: 57.5 A
